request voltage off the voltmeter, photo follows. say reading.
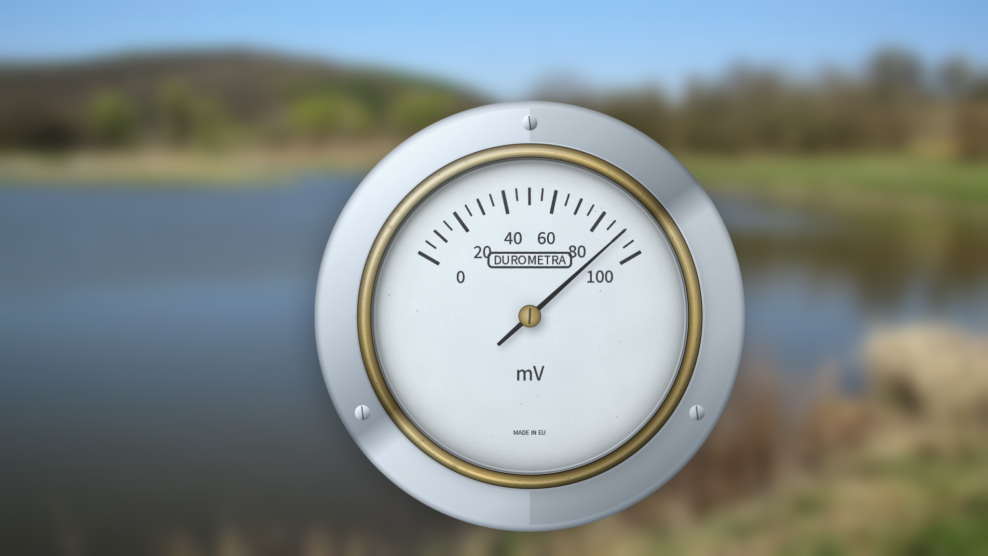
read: 90 mV
